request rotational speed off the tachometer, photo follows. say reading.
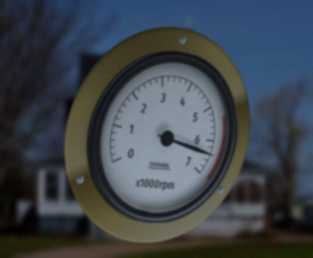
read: 6400 rpm
